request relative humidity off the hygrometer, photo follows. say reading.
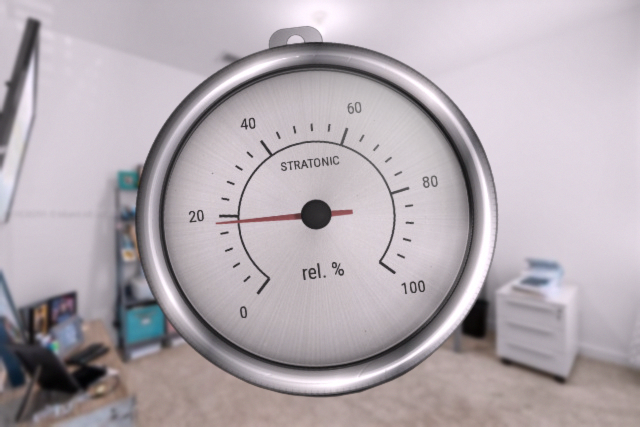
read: 18 %
